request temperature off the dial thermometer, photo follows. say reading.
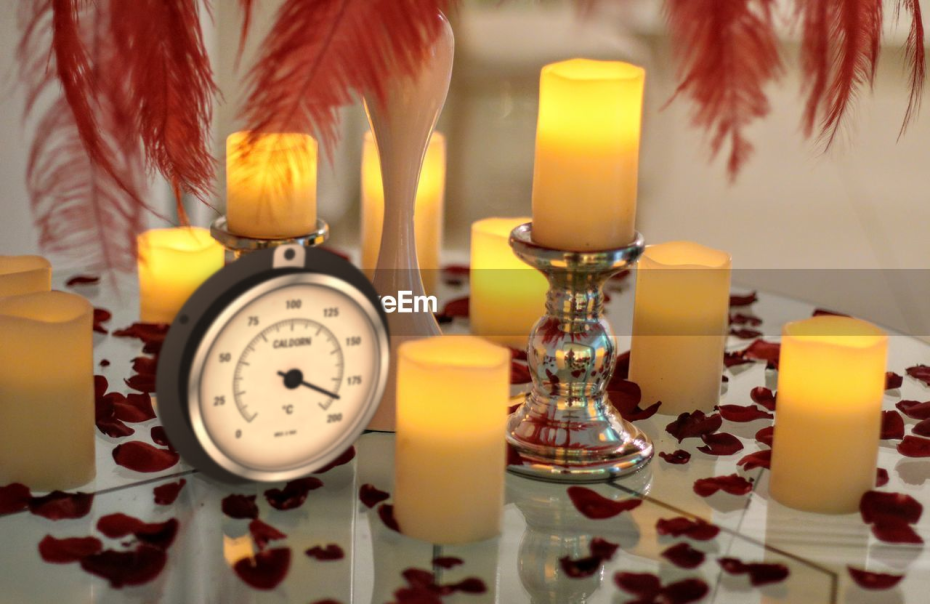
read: 187.5 °C
